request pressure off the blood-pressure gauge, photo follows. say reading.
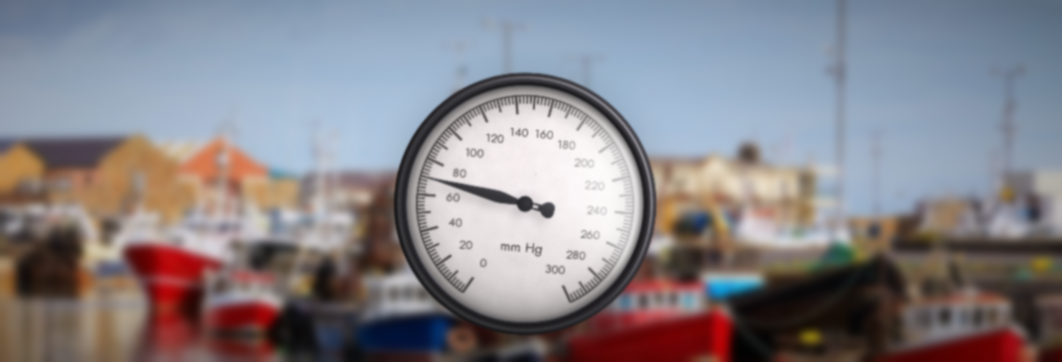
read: 70 mmHg
